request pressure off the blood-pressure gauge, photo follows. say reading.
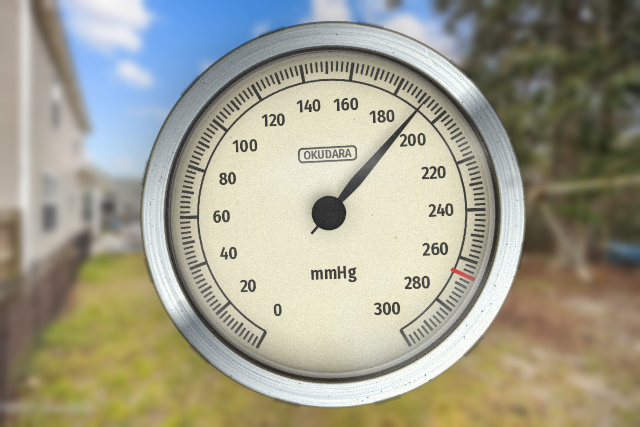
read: 192 mmHg
